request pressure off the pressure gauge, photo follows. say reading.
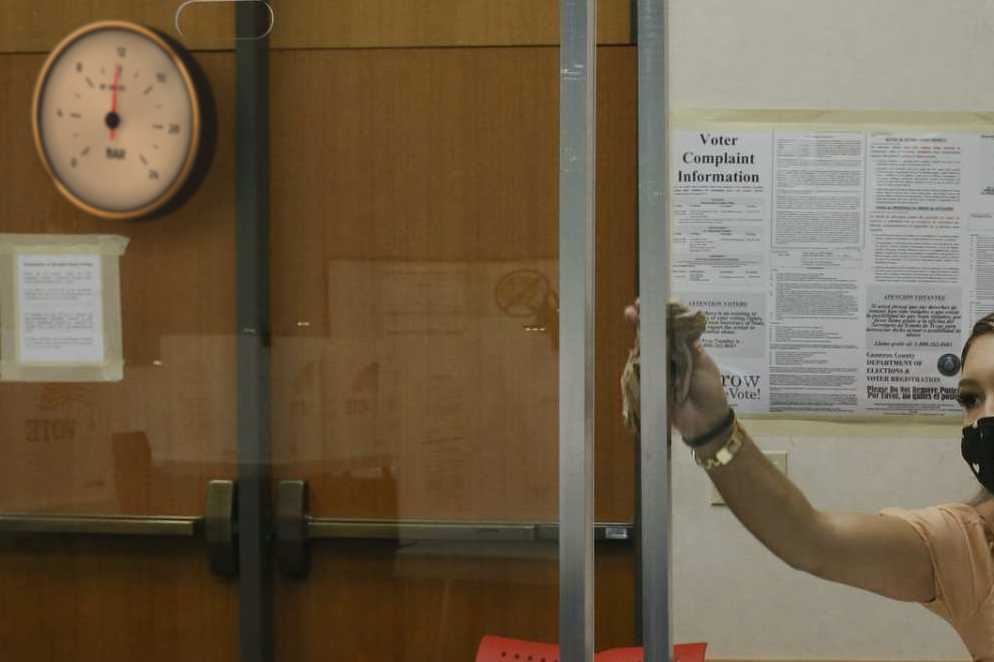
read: 12 bar
